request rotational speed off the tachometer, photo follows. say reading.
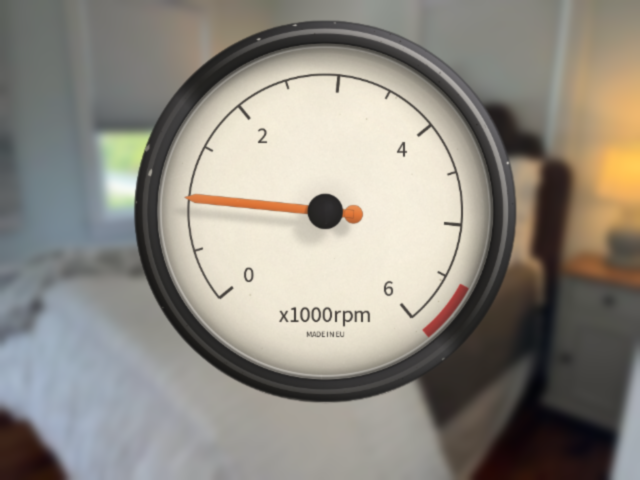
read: 1000 rpm
